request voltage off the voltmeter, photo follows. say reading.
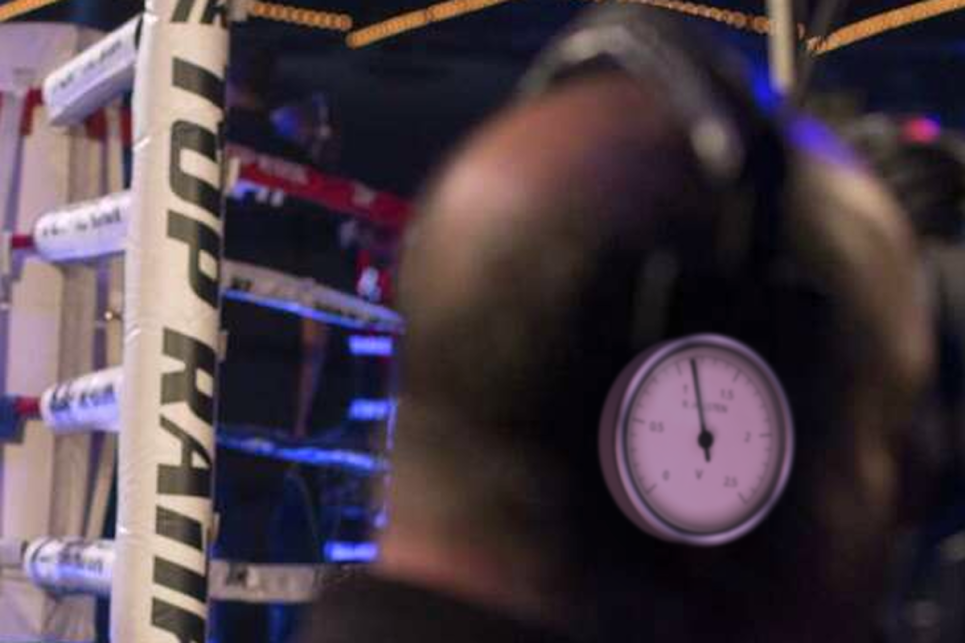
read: 1.1 V
